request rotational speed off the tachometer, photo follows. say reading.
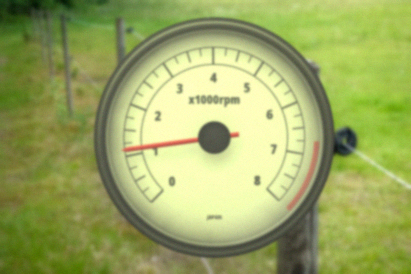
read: 1125 rpm
